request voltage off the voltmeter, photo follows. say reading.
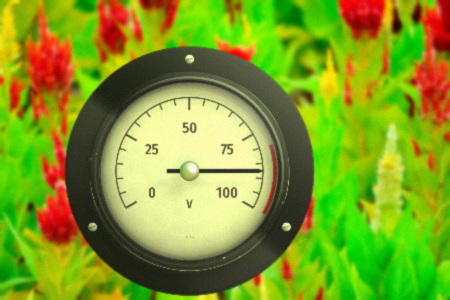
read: 87.5 V
